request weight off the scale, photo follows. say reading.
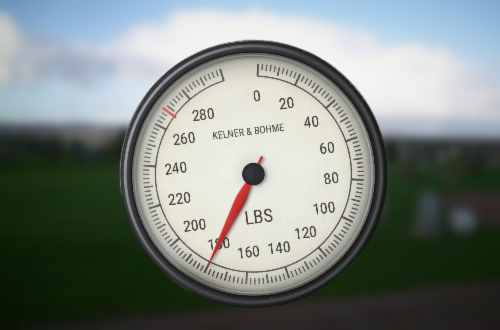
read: 180 lb
